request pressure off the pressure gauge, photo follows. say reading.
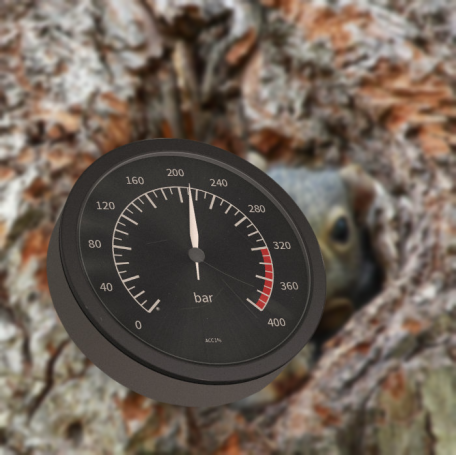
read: 210 bar
